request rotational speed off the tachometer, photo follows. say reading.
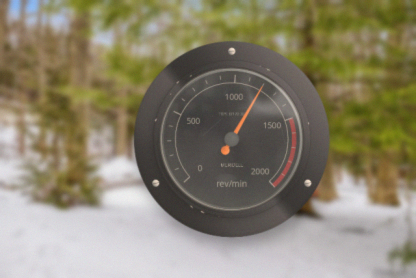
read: 1200 rpm
